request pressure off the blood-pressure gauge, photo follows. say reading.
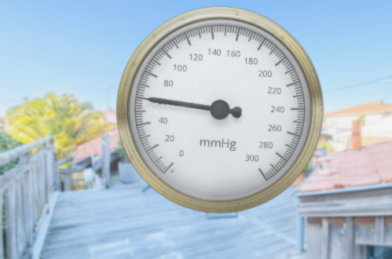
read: 60 mmHg
